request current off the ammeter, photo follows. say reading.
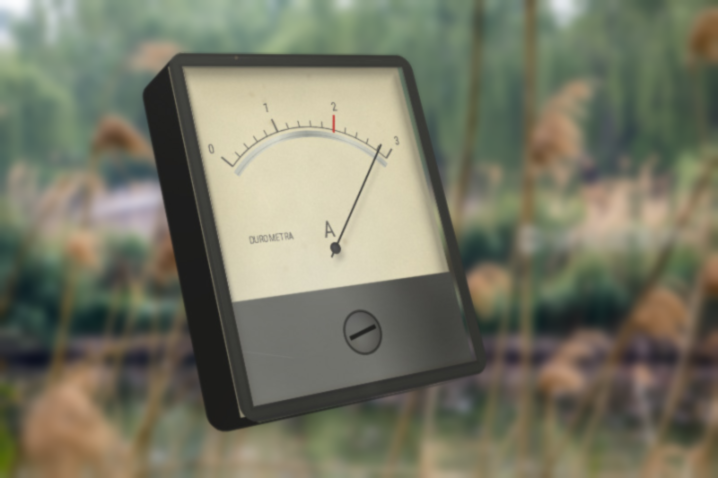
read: 2.8 A
